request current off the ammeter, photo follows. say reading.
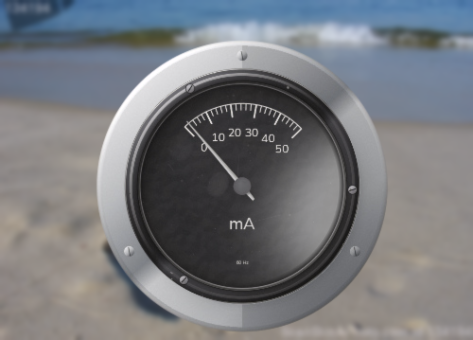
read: 2 mA
